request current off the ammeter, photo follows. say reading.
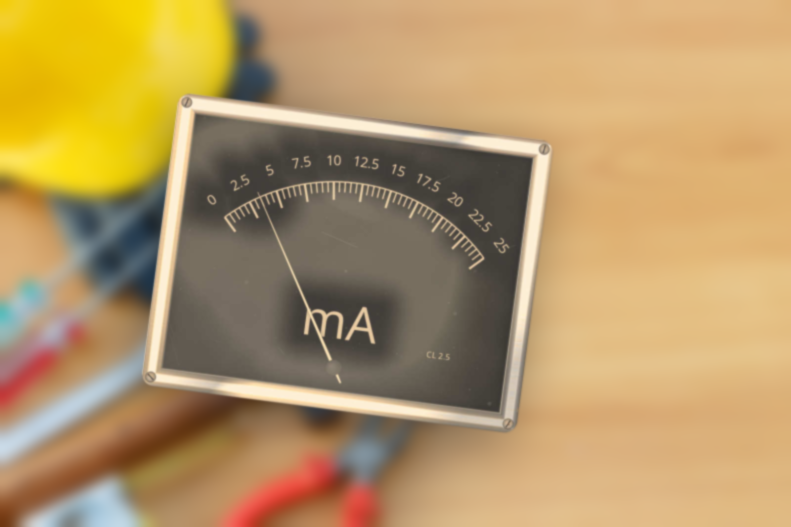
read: 3.5 mA
